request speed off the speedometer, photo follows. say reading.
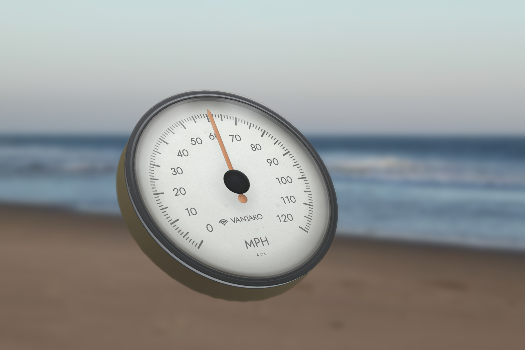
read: 60 mph
